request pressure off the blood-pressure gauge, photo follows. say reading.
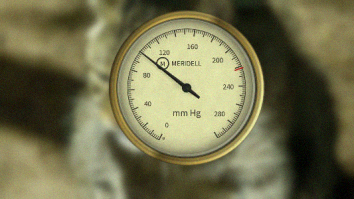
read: 100 mmHg
